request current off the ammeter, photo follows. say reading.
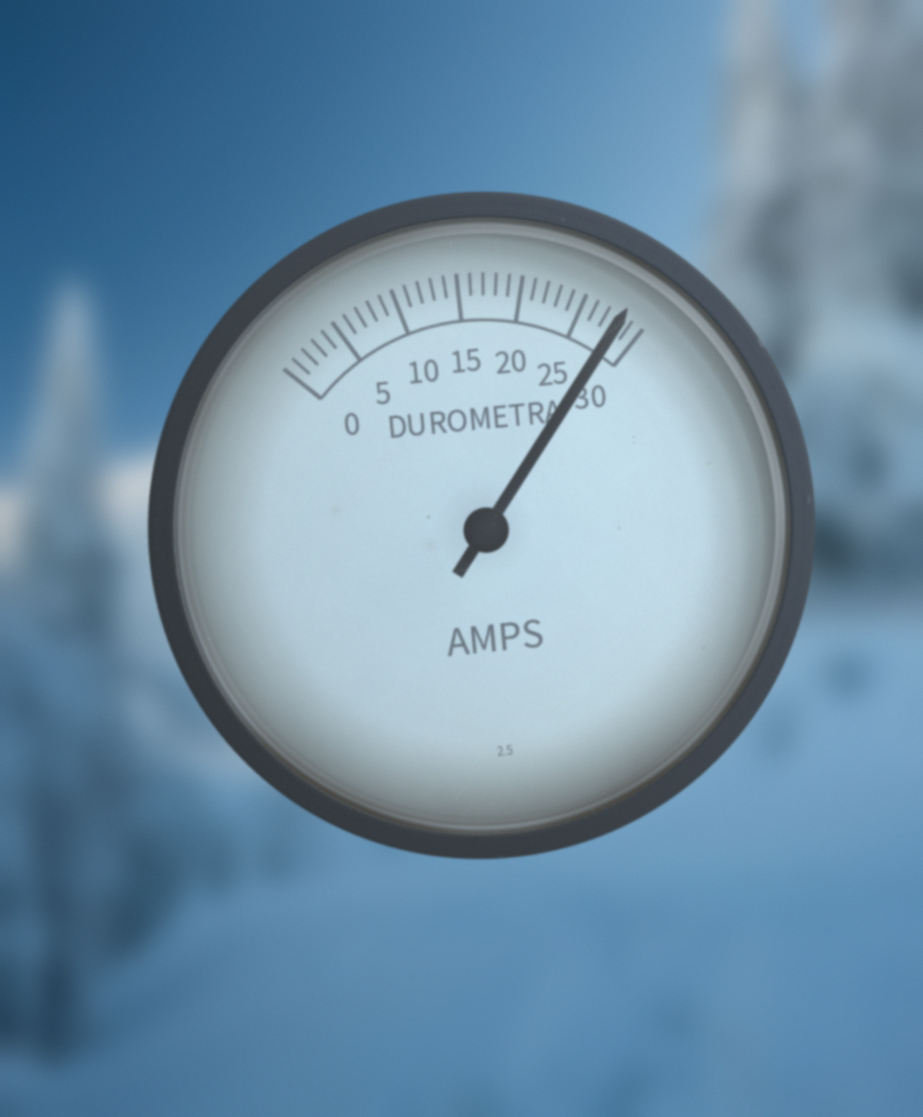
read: 28 A
